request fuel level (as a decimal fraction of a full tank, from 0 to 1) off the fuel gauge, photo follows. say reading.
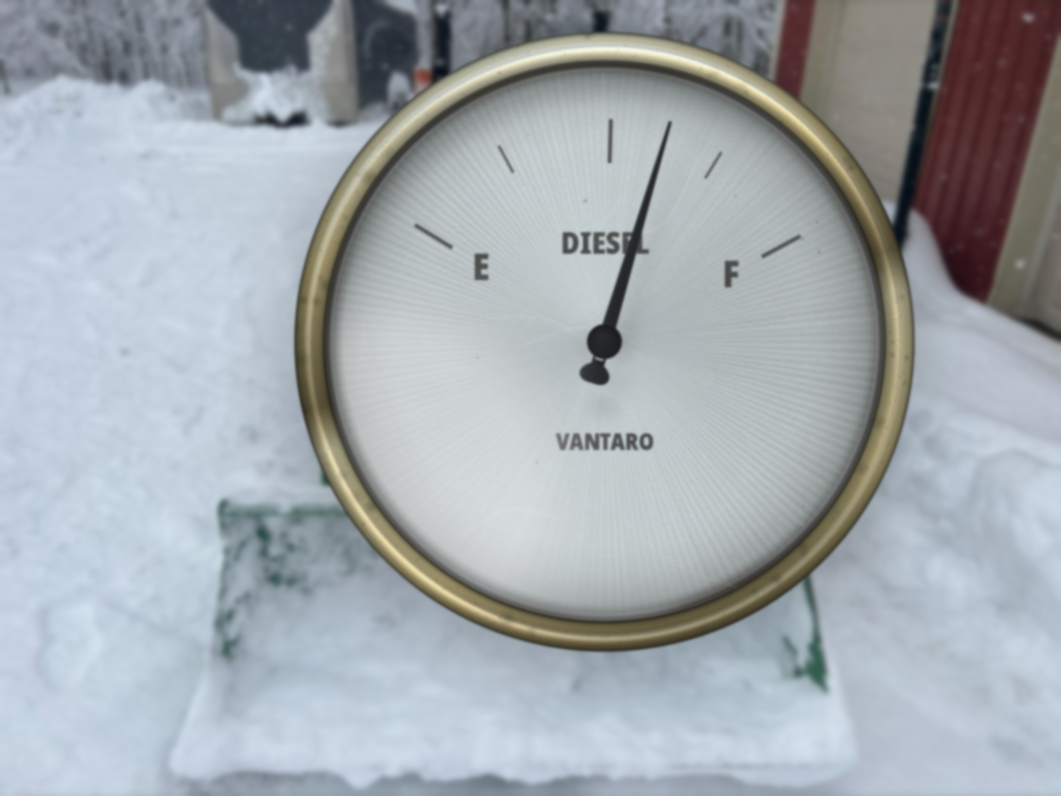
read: 0.625
